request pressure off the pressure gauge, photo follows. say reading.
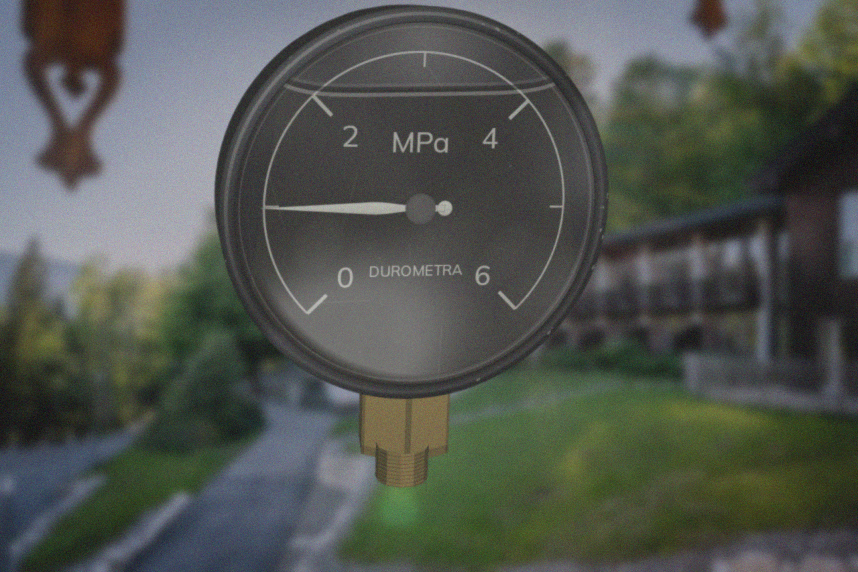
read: 1 MPa
